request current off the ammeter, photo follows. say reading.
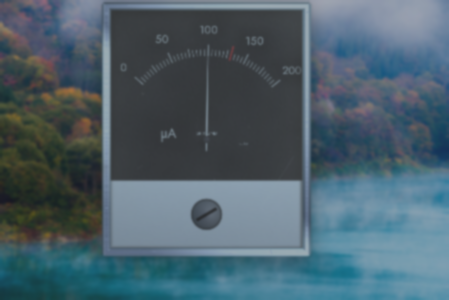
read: 100 µA
